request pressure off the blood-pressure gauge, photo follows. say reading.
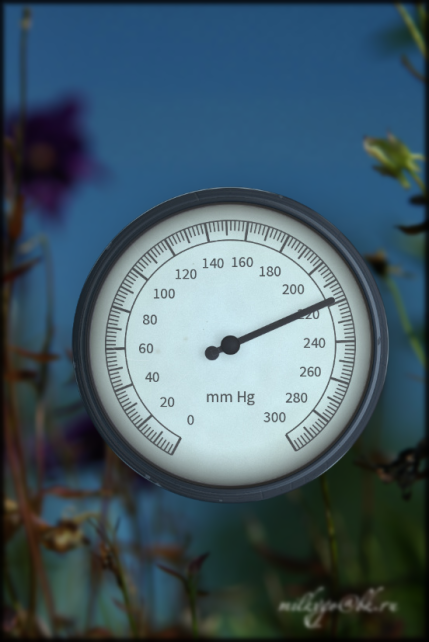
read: 218 mmHg
